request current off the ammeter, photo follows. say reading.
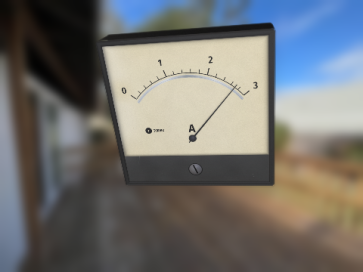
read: 2.7 A
